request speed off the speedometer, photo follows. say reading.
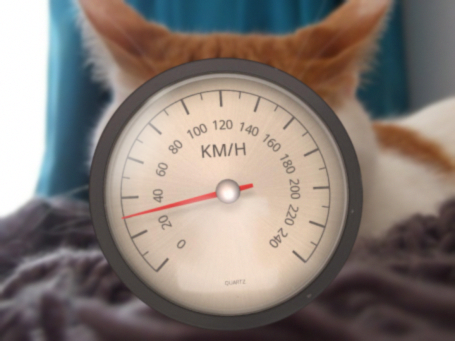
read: 30 km/h
